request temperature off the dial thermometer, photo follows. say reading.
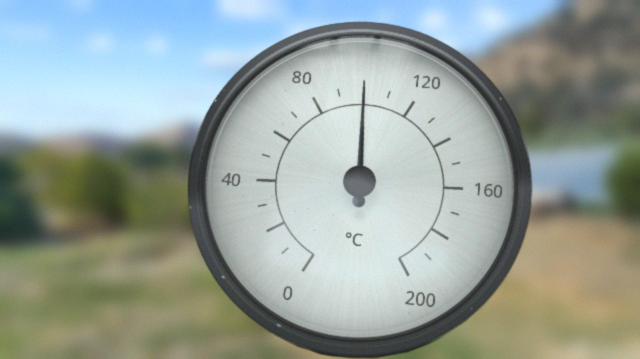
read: 100 °C
